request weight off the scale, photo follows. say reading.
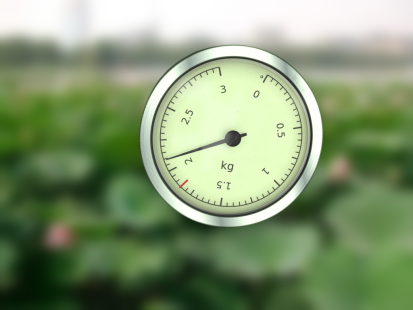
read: 2.1 kg
